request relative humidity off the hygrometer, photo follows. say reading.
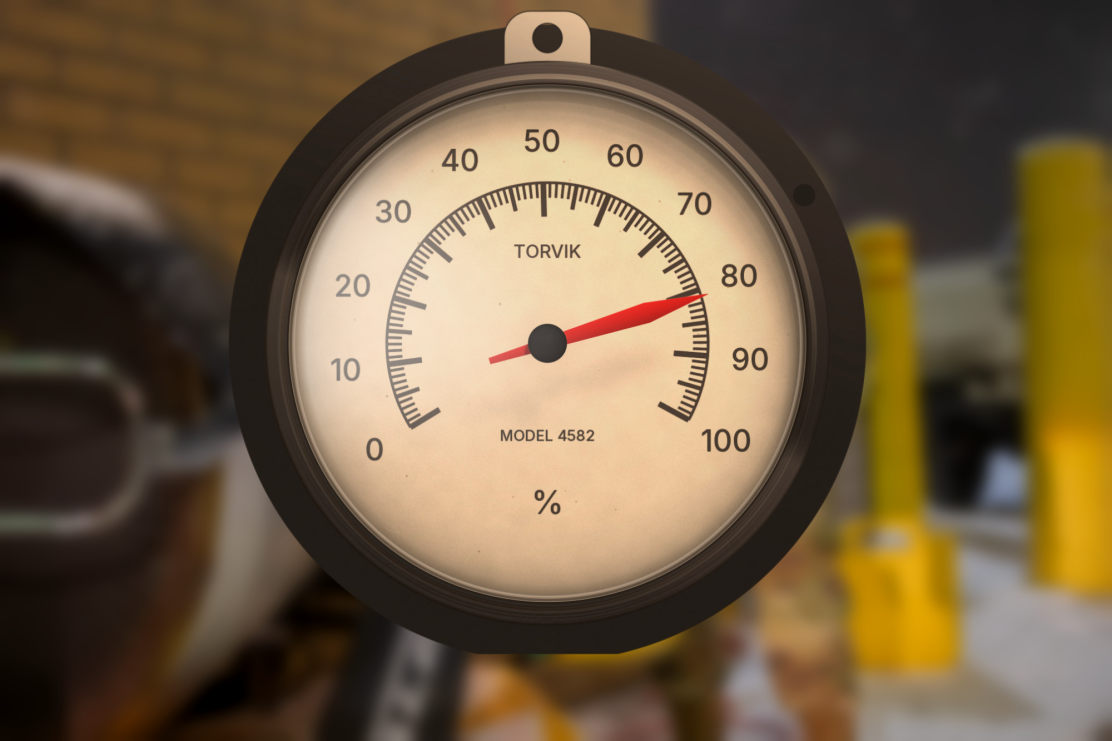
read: 81 %
